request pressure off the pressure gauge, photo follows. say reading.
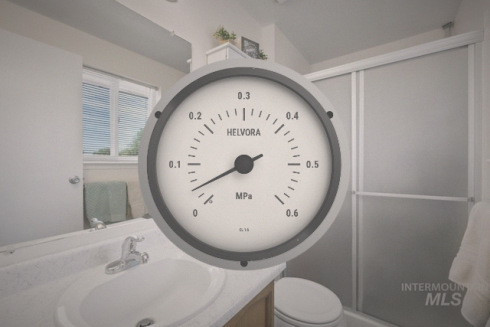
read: 0.04 MPa
